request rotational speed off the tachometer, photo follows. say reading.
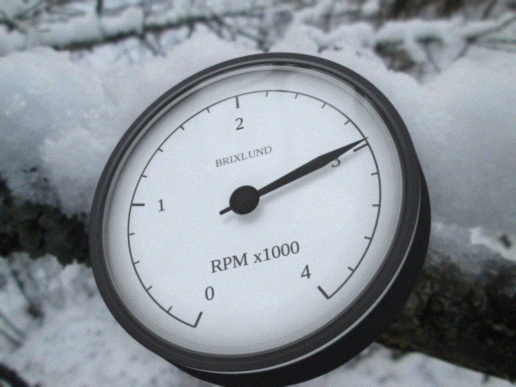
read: 3000 rpm
